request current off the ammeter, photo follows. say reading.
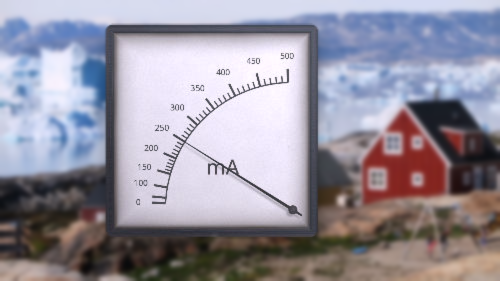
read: 250 mA
